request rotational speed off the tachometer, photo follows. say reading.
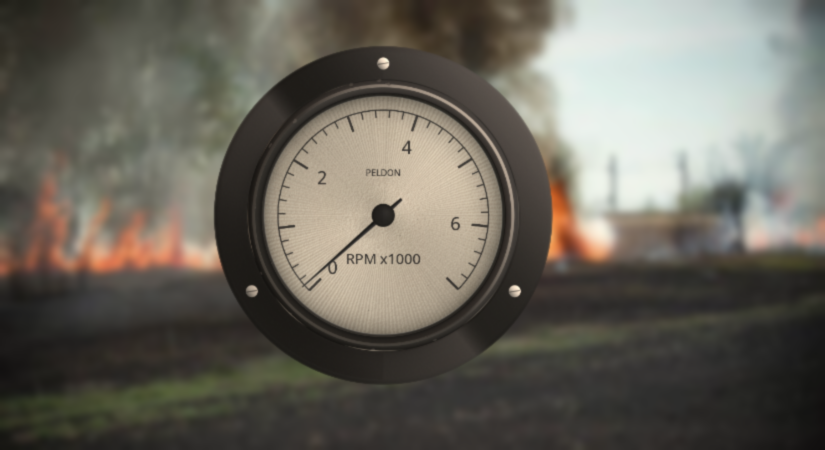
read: 100 rpm
